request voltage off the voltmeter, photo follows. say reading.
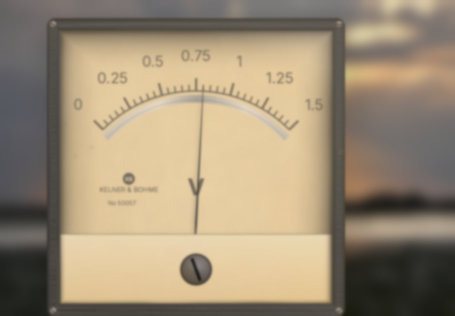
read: 0.8 V
